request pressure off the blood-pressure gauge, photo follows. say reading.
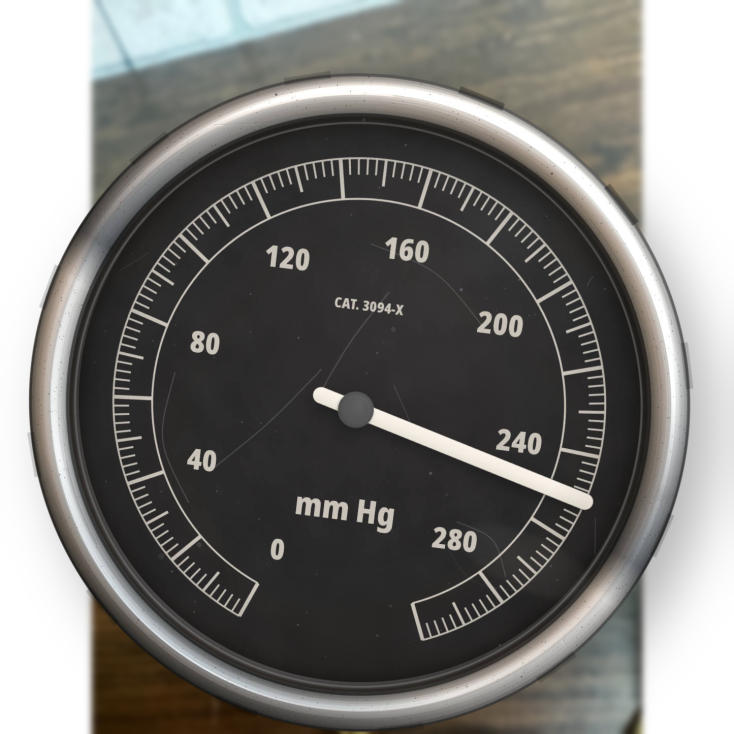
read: 250 mmHg
